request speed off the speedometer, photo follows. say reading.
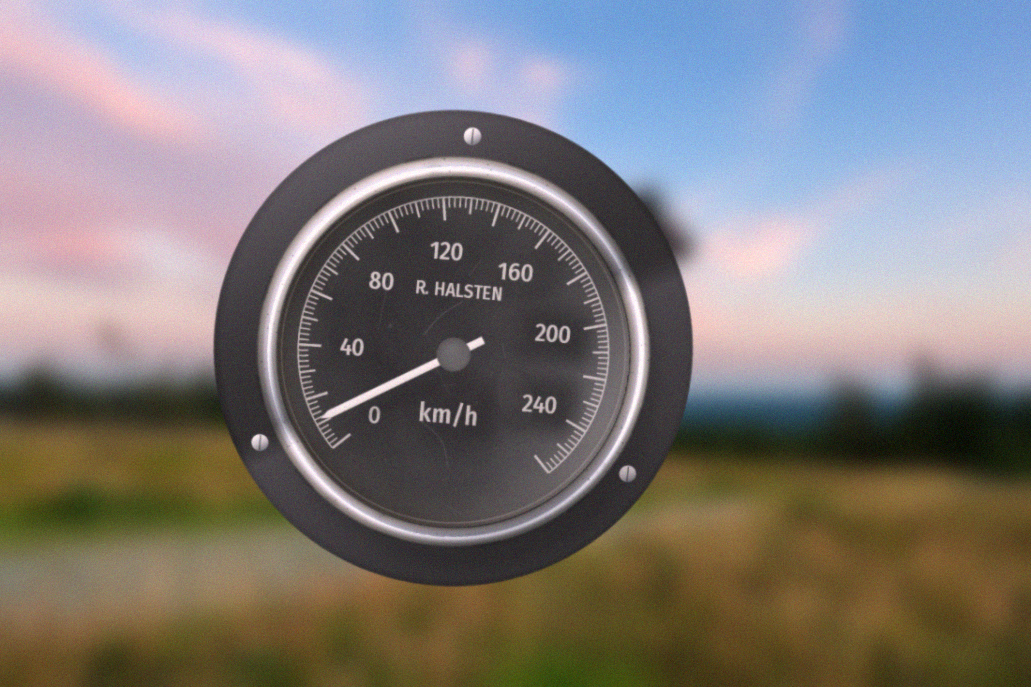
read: 12 km/h
